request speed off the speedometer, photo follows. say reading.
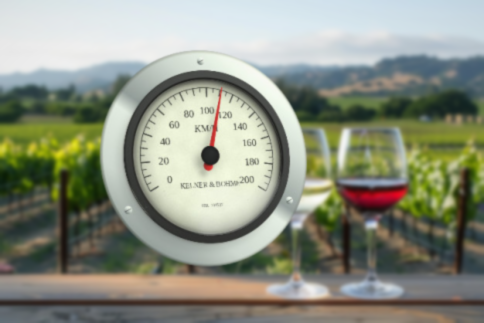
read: 110 km/h
